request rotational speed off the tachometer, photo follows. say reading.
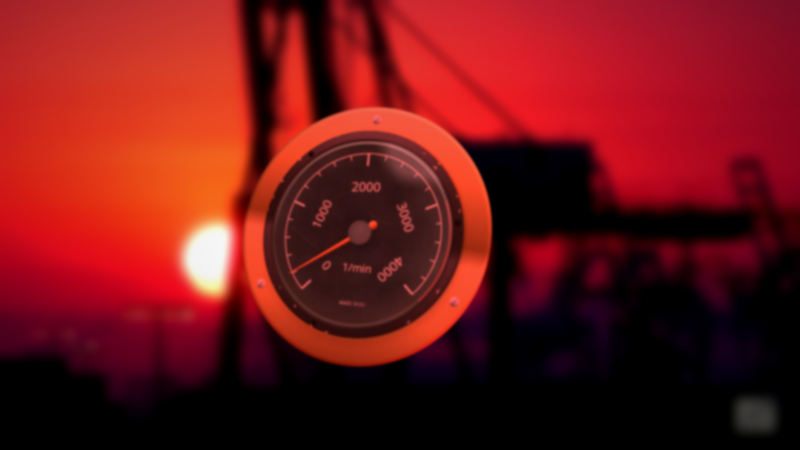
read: 200 rpm
